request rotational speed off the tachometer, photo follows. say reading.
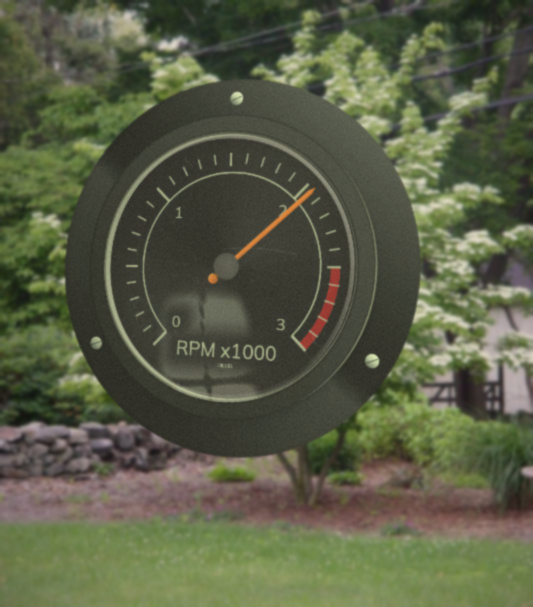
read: 2050 rpm
